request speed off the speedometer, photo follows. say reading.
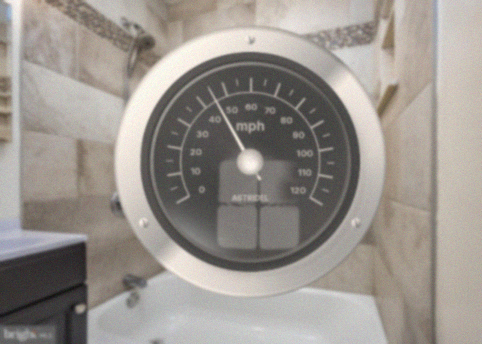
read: 45 mph
